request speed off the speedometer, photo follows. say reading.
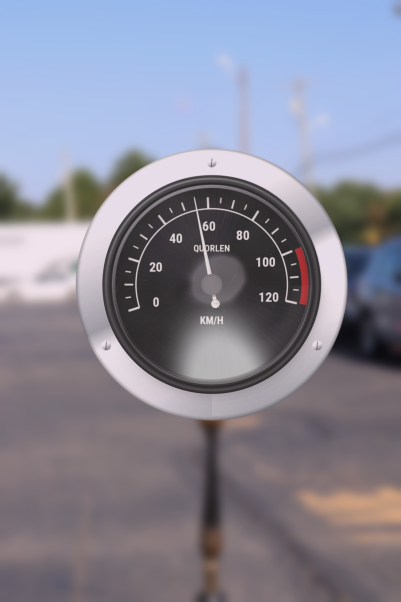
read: 55 km/h
